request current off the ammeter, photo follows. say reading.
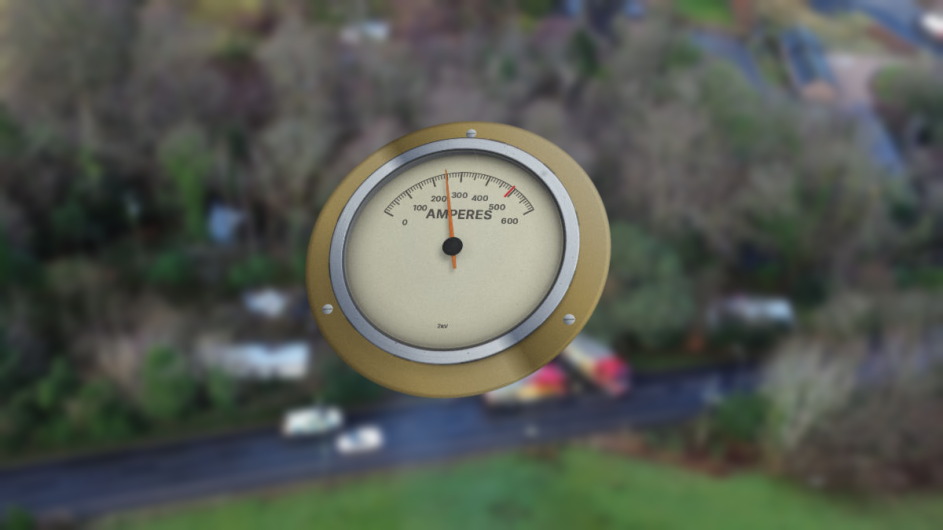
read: 250 A
